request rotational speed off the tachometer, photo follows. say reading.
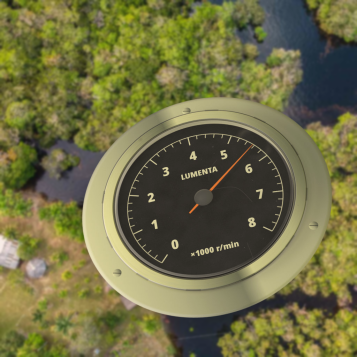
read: 5600 rpm
